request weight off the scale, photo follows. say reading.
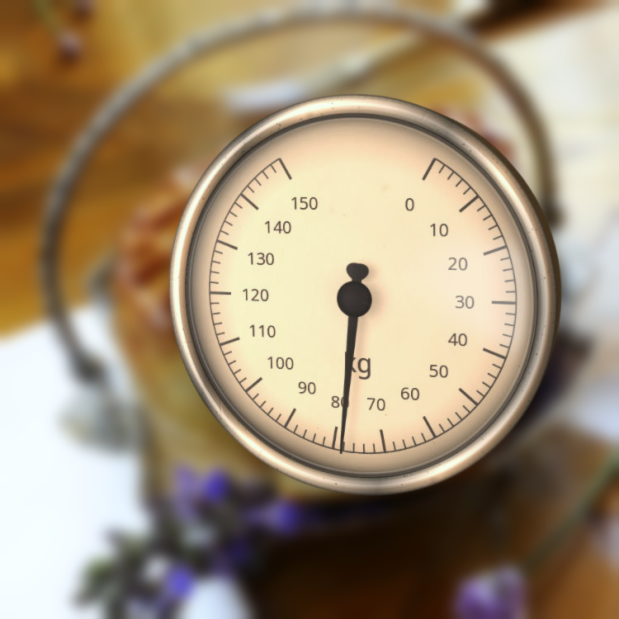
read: 78 kg
